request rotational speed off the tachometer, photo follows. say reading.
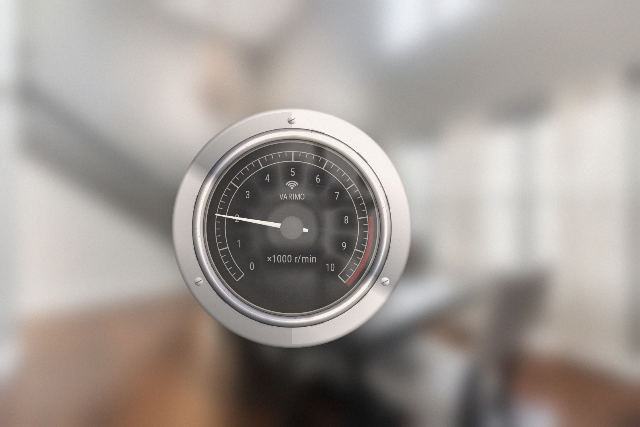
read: 2000 rpm
